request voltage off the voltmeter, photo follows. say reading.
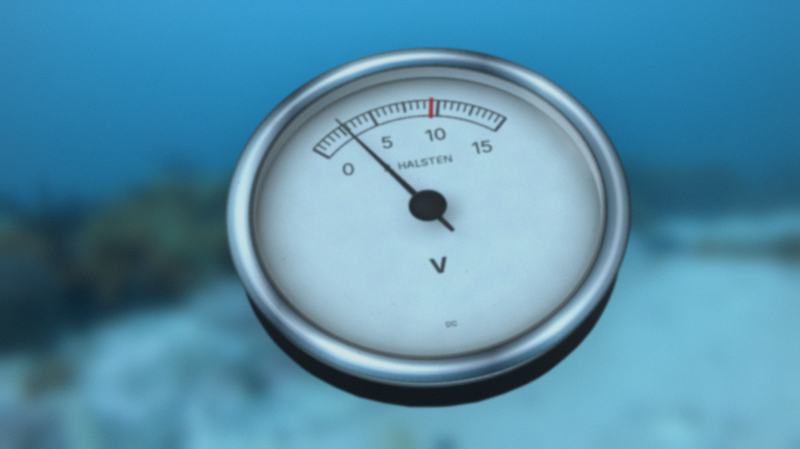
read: 2.5 V
